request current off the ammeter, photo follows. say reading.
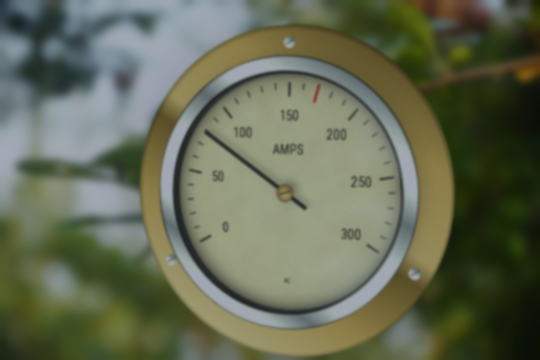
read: 80 A
